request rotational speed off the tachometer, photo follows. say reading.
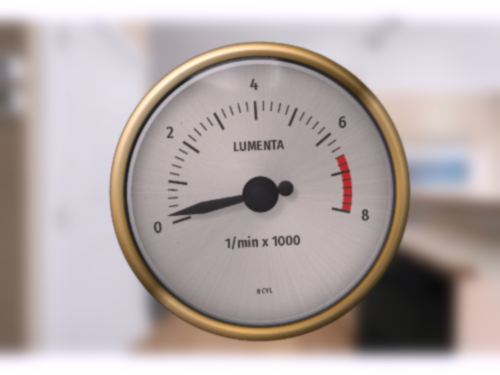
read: 200 rpm
